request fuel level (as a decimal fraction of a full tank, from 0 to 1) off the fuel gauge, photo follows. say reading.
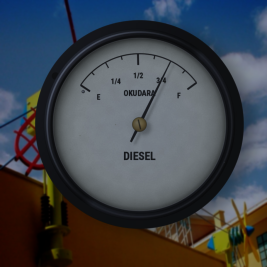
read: 0.75
